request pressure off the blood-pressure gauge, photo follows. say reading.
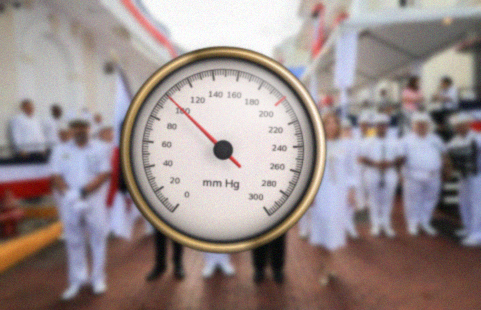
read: 100 mmHg
